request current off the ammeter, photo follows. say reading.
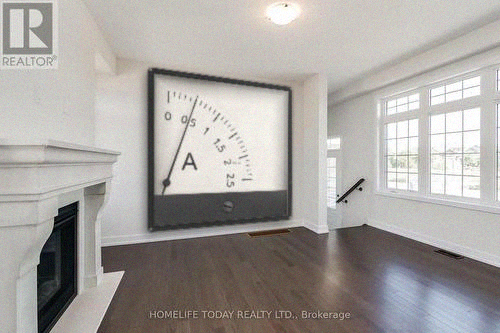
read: 0.5 A
